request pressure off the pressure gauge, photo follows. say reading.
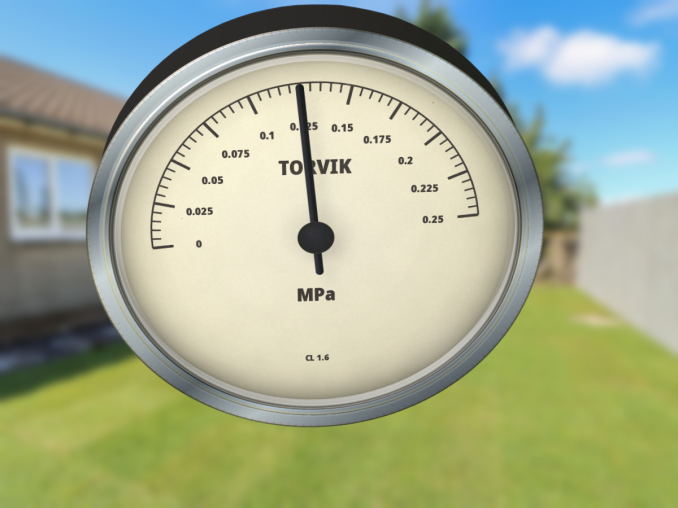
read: 0.125 MPa
